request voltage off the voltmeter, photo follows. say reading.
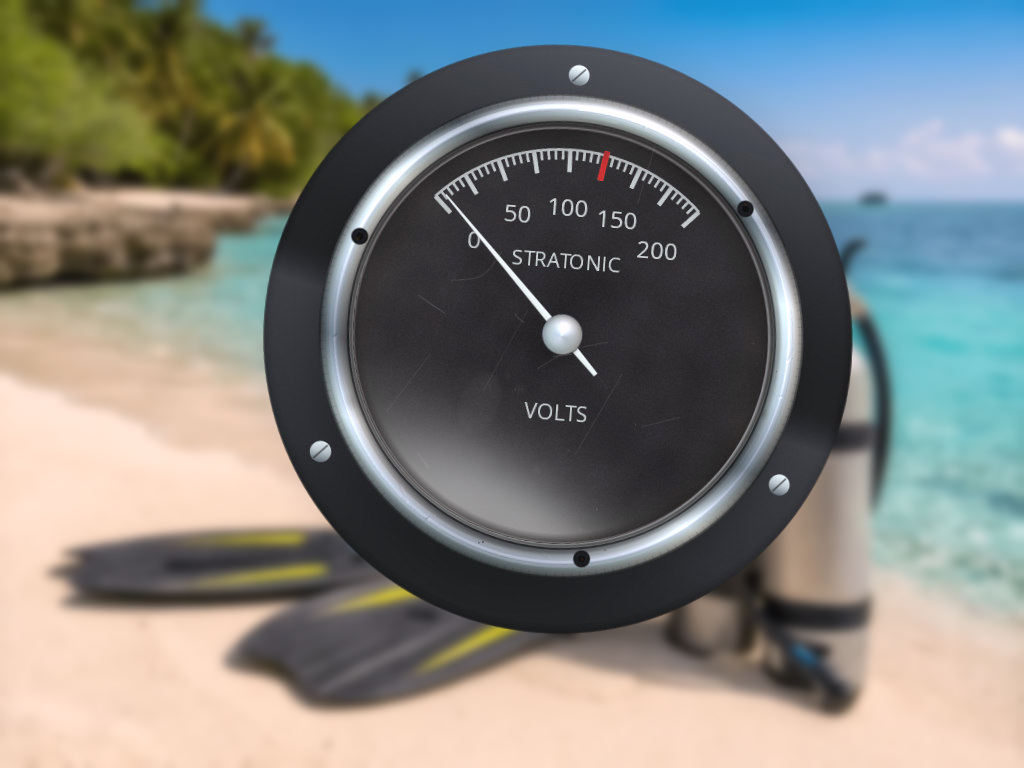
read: 5 V
